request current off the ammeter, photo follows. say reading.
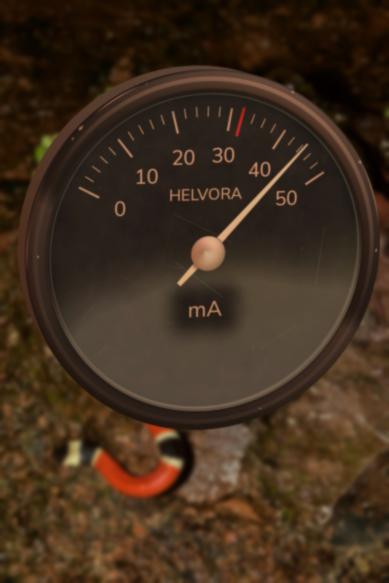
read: 44 mA
